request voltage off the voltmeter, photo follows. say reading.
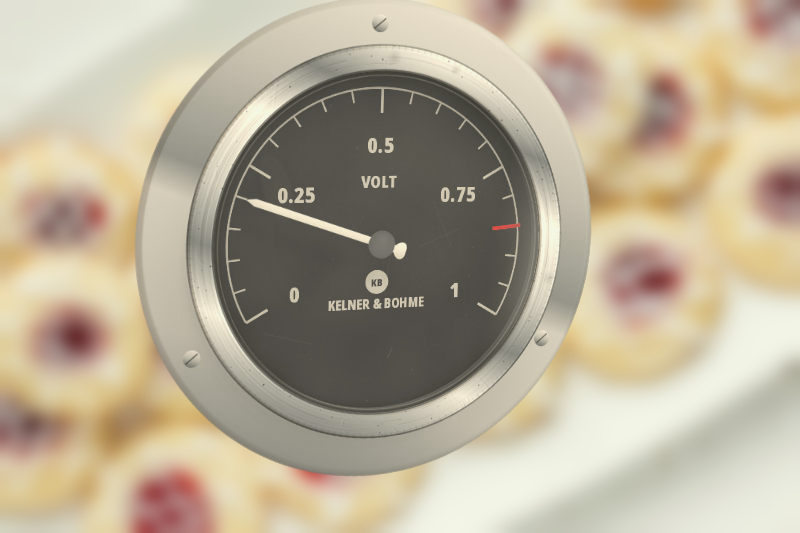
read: 0.2 V
